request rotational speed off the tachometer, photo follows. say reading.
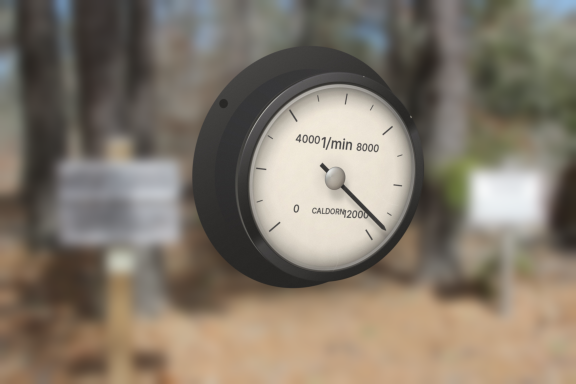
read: 11500 rpm
